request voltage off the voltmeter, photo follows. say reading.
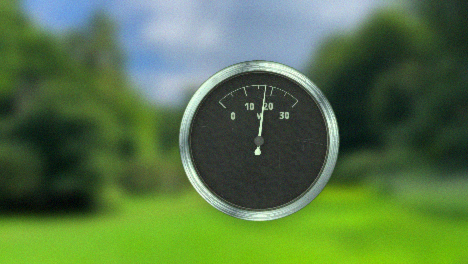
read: 17.5 V
